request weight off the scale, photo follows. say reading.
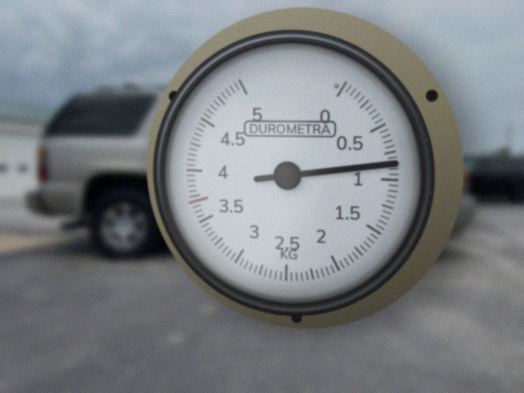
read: 0.85 kg
